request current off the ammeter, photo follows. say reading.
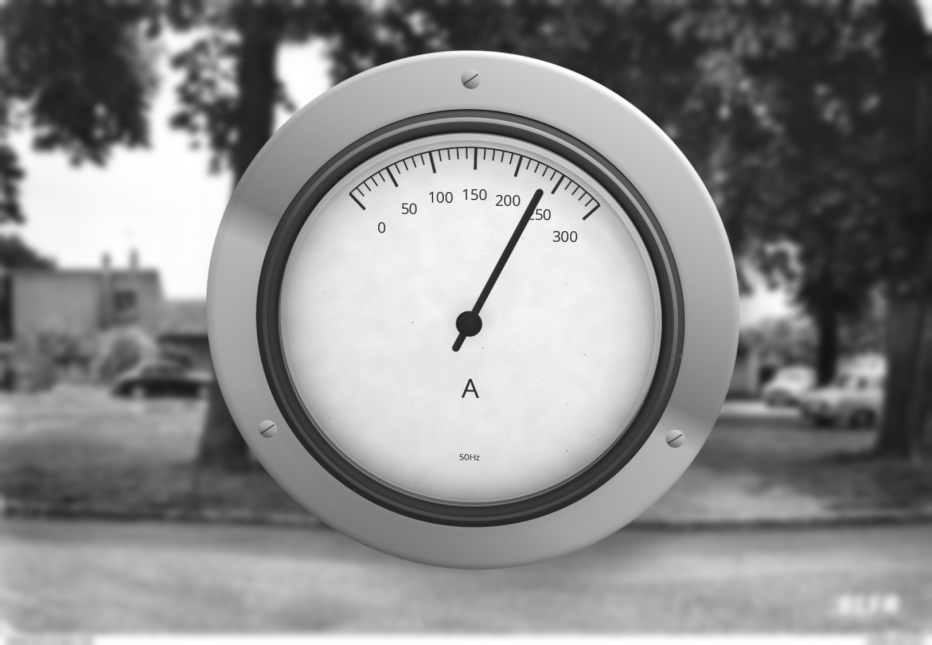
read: 235 A
